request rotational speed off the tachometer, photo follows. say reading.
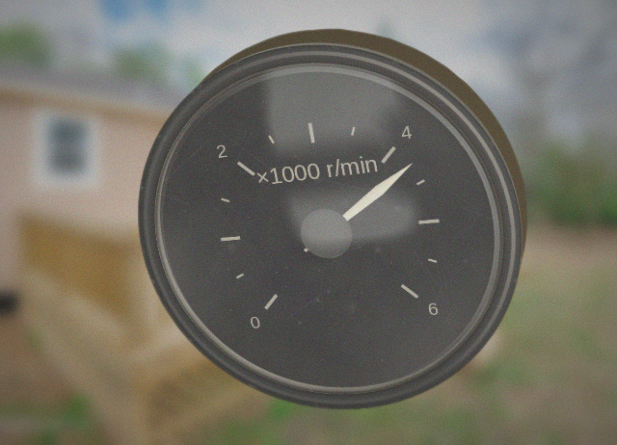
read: 4250 rpm
